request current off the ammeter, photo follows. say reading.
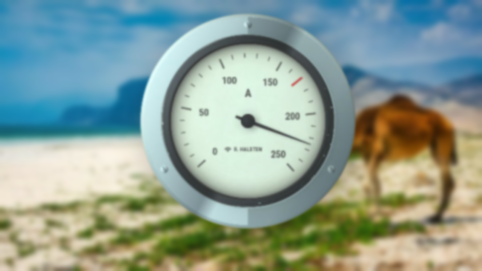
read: 225 A
